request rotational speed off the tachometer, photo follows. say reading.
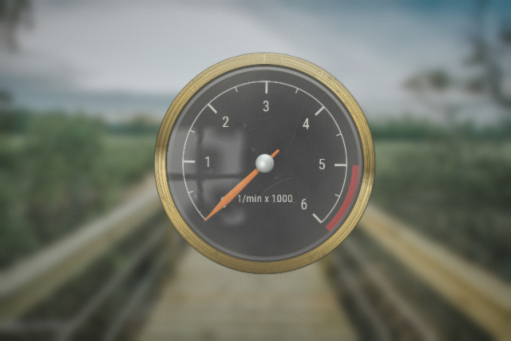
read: 0 rpm
